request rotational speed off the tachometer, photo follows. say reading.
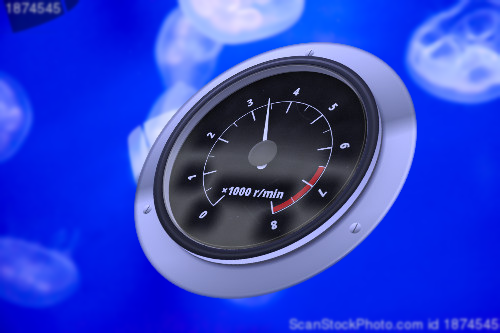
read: 3500 rpm
